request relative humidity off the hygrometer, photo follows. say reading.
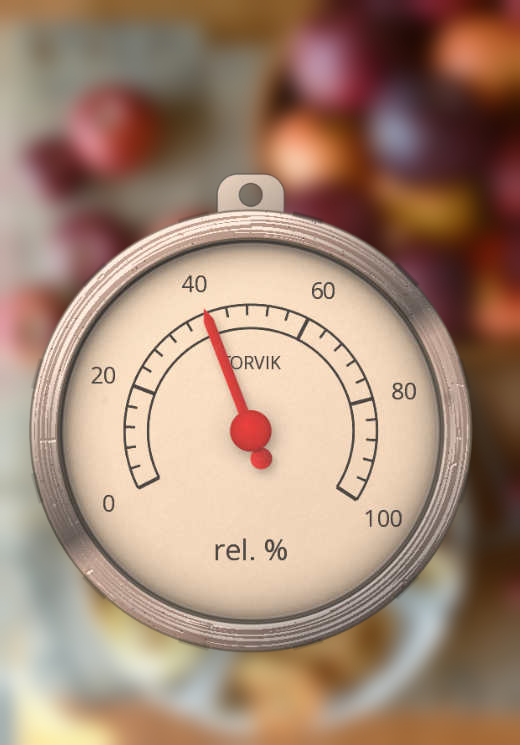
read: 40 %
